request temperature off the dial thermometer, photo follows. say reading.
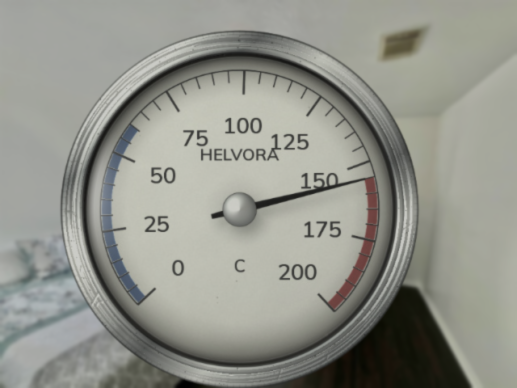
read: 155 °C
